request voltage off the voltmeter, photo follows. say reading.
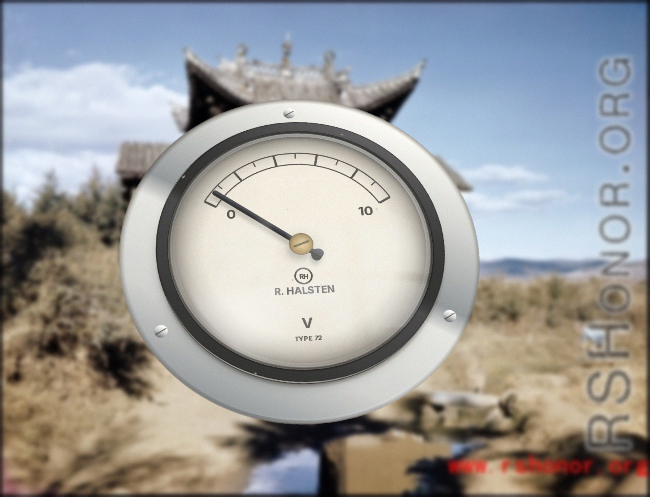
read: 0.5 V
